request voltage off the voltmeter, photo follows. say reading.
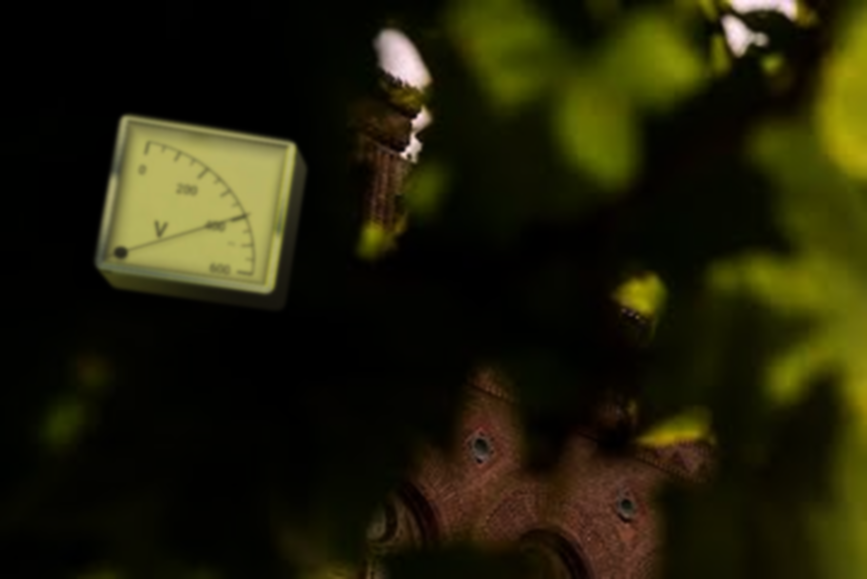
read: 400 V
